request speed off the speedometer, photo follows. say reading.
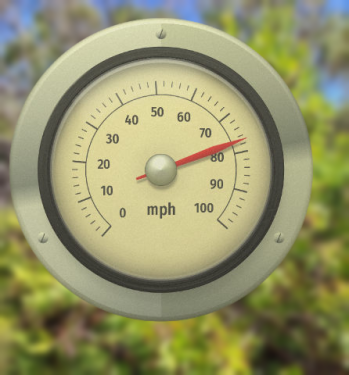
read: 77 mph
